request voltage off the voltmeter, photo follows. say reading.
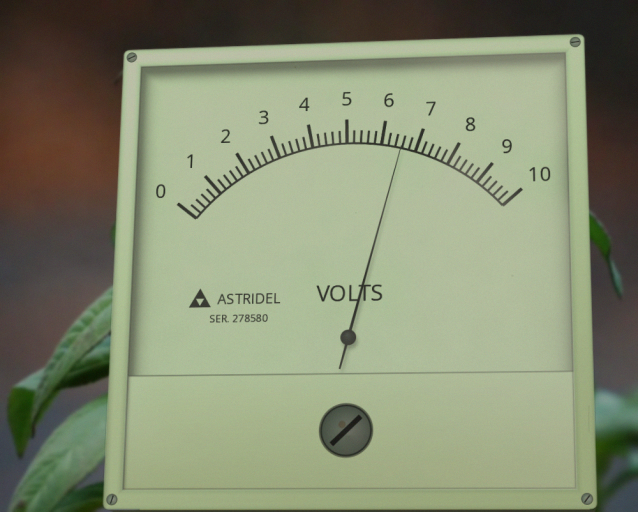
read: 6.6 V
